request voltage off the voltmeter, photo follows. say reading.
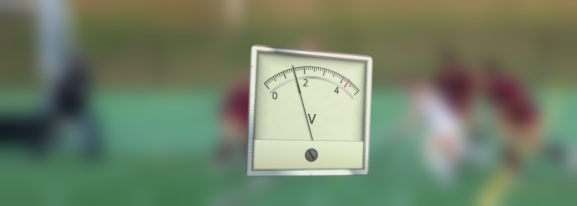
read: 1.5 V
